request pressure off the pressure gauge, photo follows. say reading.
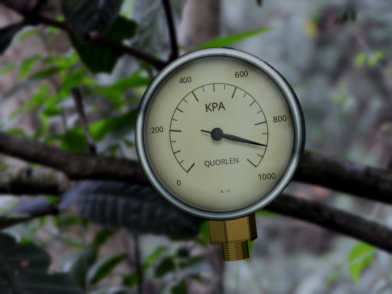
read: 900 kPa
